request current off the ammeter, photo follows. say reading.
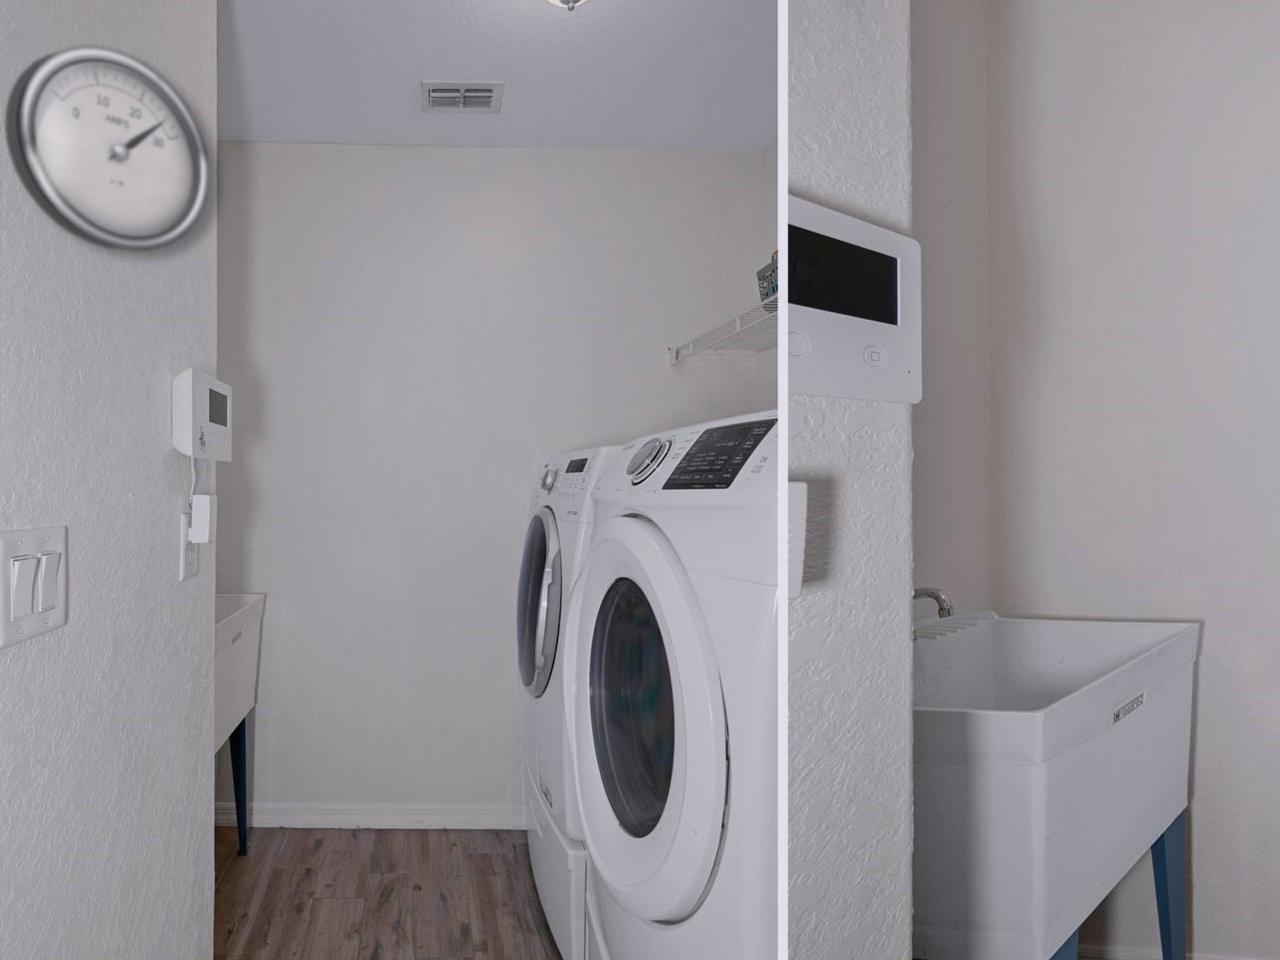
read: 26 A
